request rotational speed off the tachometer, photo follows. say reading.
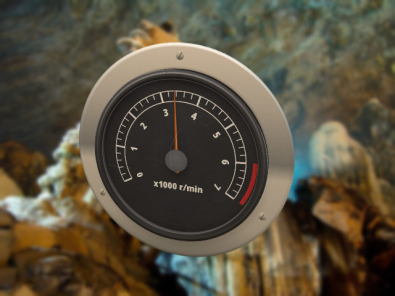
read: 3400 rpm
